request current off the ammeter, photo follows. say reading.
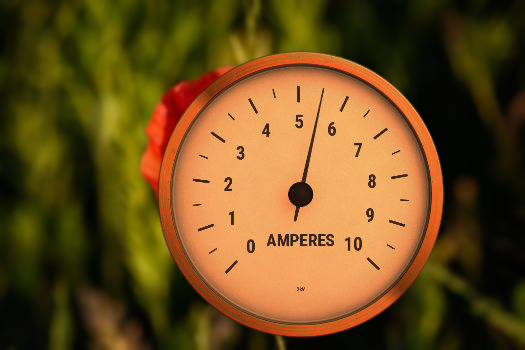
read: 5.5 A
